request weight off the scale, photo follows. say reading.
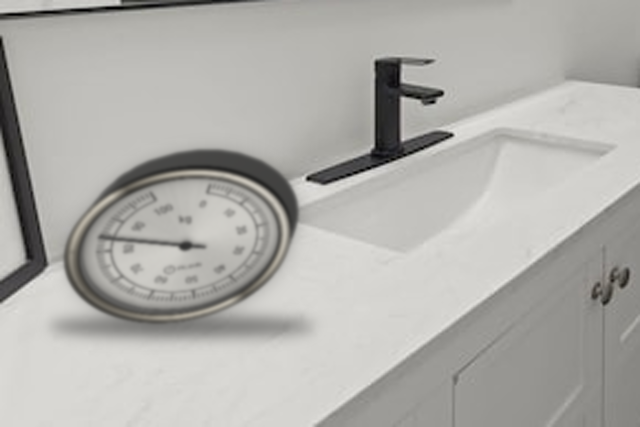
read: 85 kg
